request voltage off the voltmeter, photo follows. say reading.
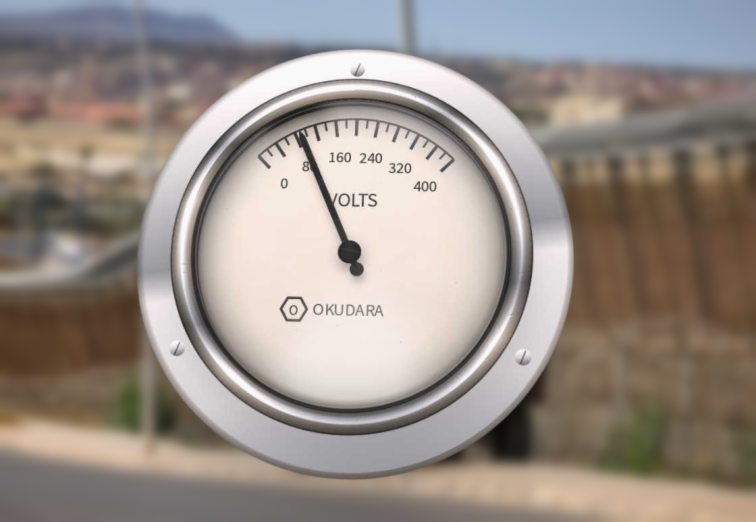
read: 90 V
